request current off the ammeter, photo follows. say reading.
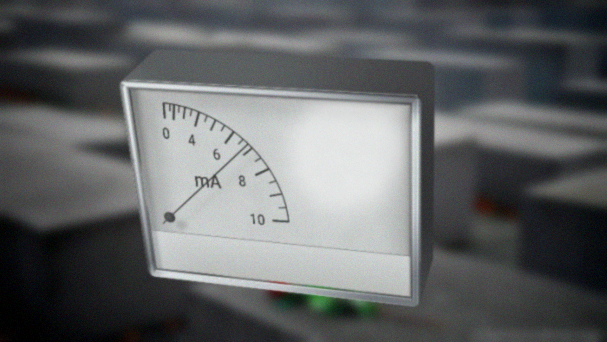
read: 6.75 mA
